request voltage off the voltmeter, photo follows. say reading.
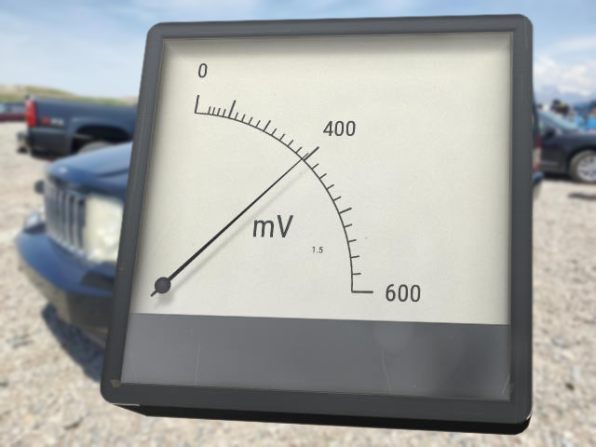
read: 400 mV
